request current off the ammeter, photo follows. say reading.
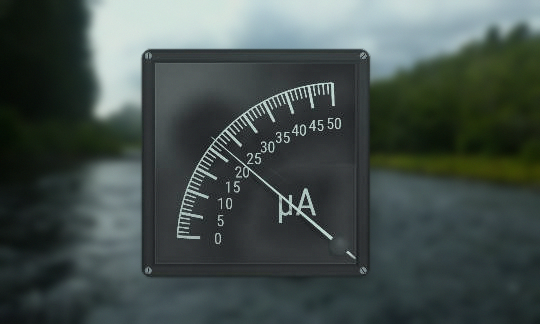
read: 22 µA
